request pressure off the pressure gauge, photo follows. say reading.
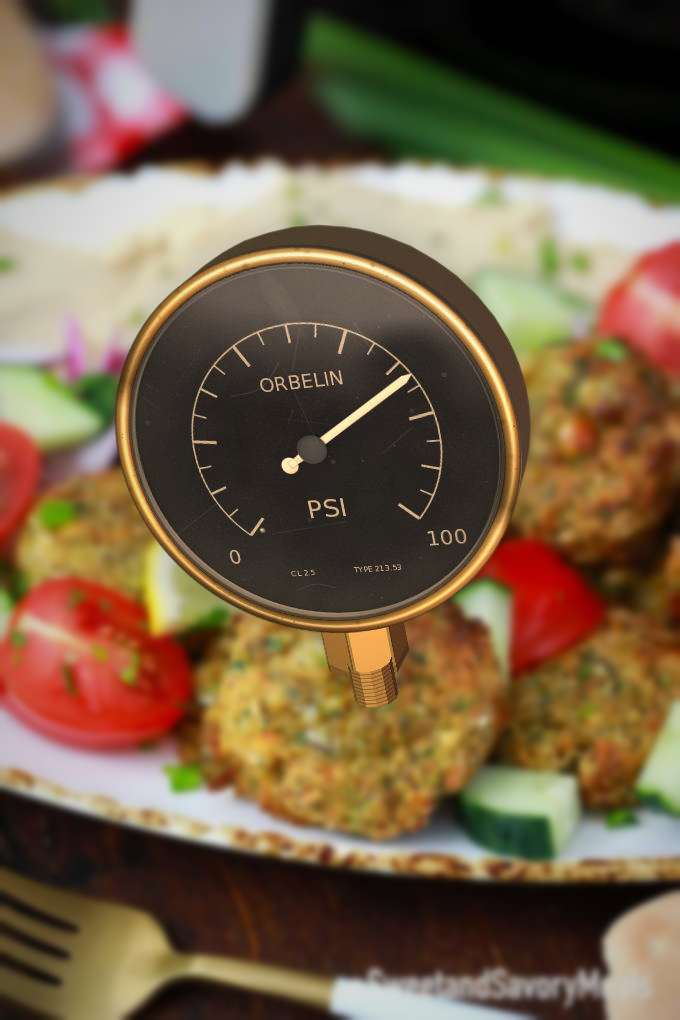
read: 72.5 psi
